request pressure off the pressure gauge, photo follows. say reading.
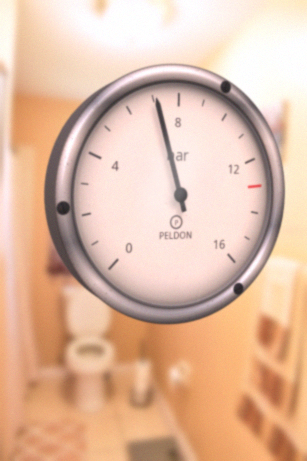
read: 7 bar
